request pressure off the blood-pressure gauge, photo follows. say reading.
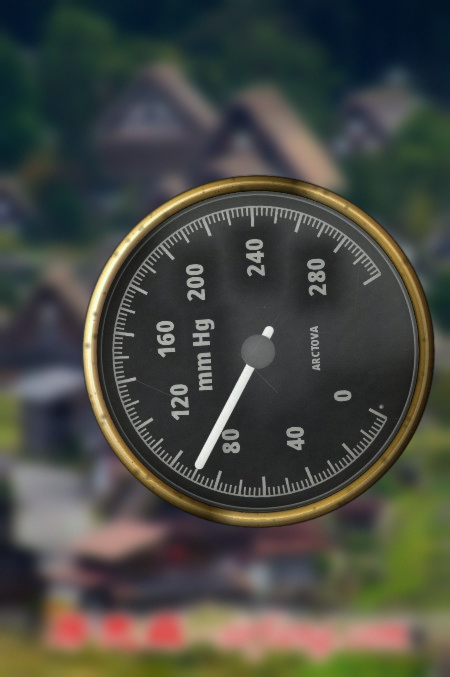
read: 90 mmHg
